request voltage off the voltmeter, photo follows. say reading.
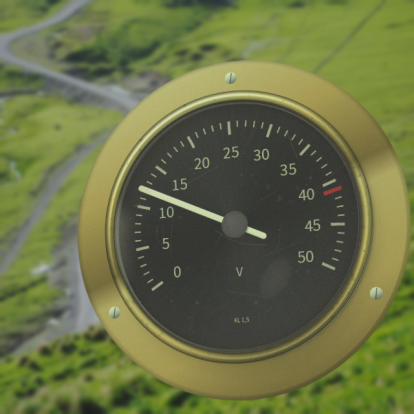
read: 12 V
